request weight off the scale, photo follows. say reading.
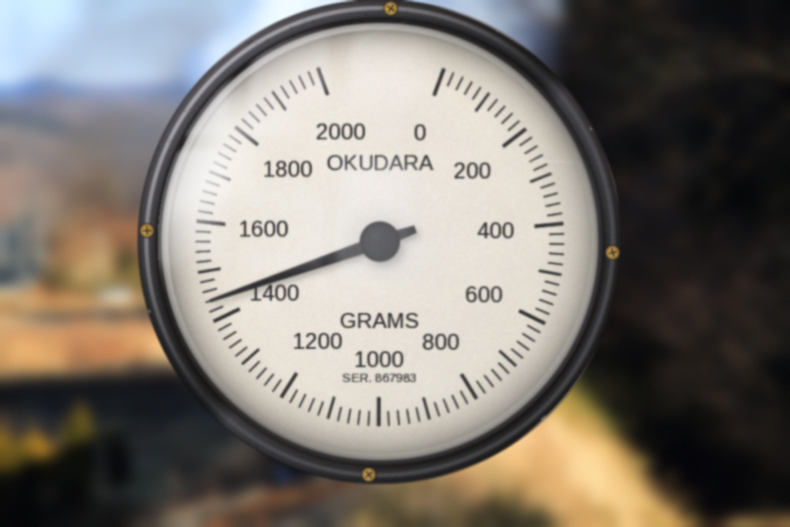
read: 1440 g
